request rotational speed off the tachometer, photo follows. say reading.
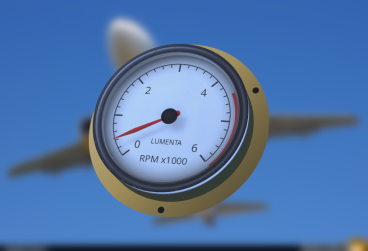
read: 400 rpm
